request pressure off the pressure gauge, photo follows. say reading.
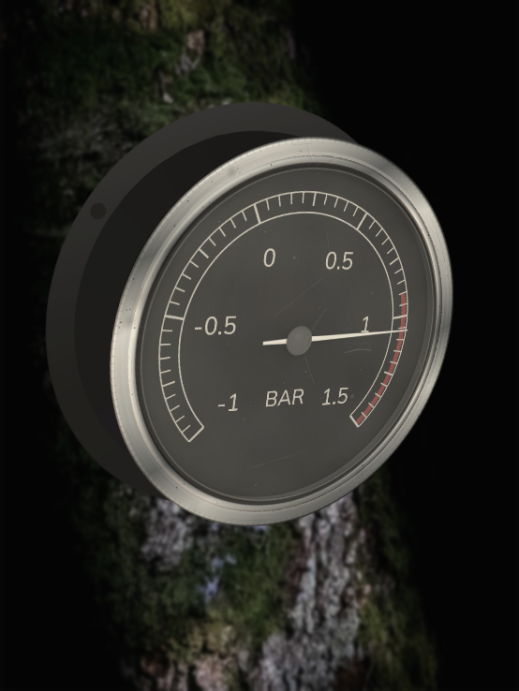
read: 1.05 bar
